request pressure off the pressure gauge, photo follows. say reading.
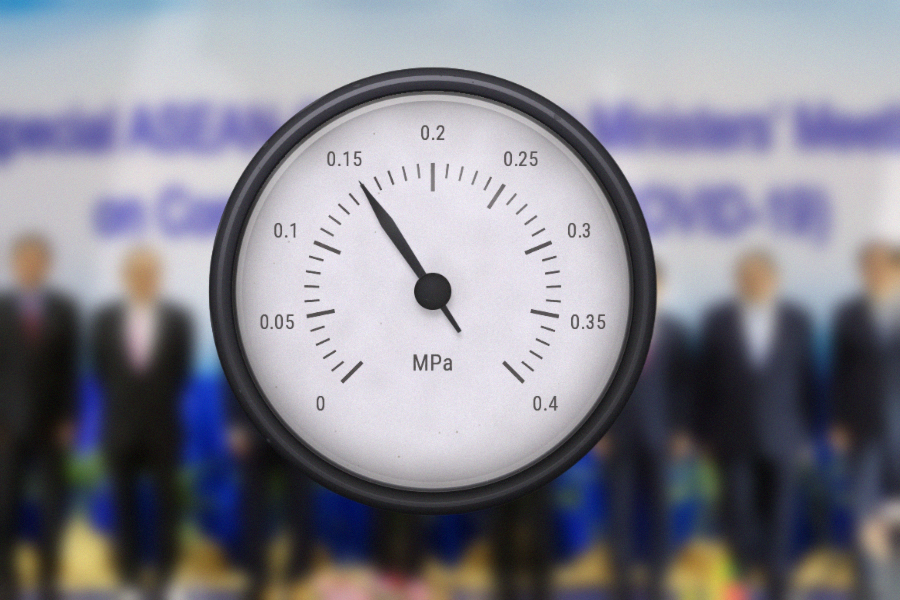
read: 0.15 MPa
